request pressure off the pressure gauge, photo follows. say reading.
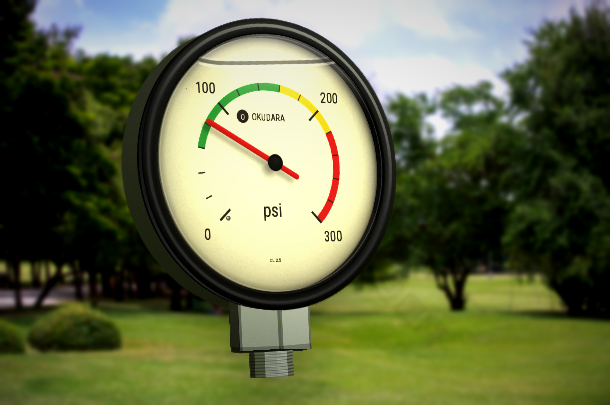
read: 80 psi
